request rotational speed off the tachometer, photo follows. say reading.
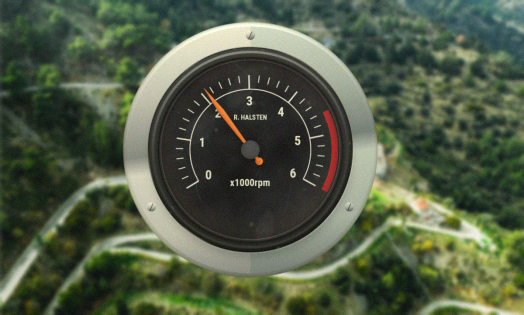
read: 2100 rpm
